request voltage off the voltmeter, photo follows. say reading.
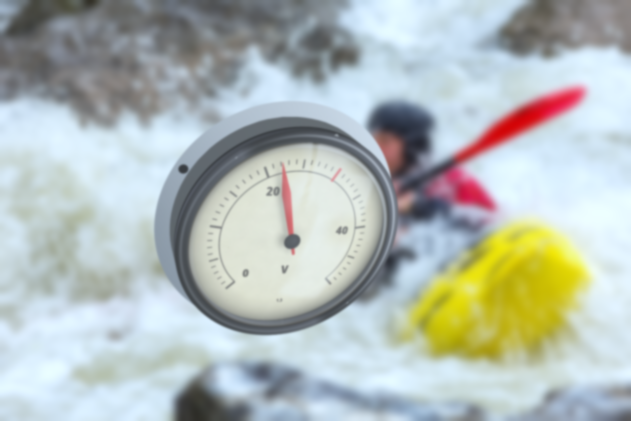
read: 22 V
